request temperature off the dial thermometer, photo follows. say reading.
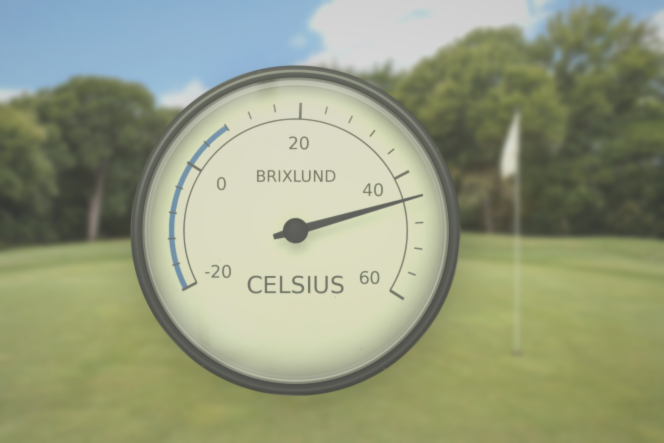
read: 44 °C
